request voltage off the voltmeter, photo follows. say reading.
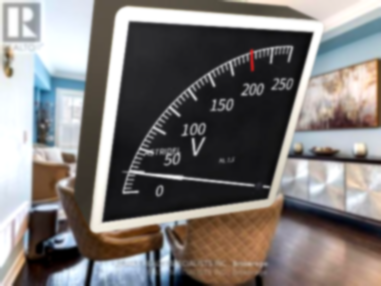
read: 25 V
